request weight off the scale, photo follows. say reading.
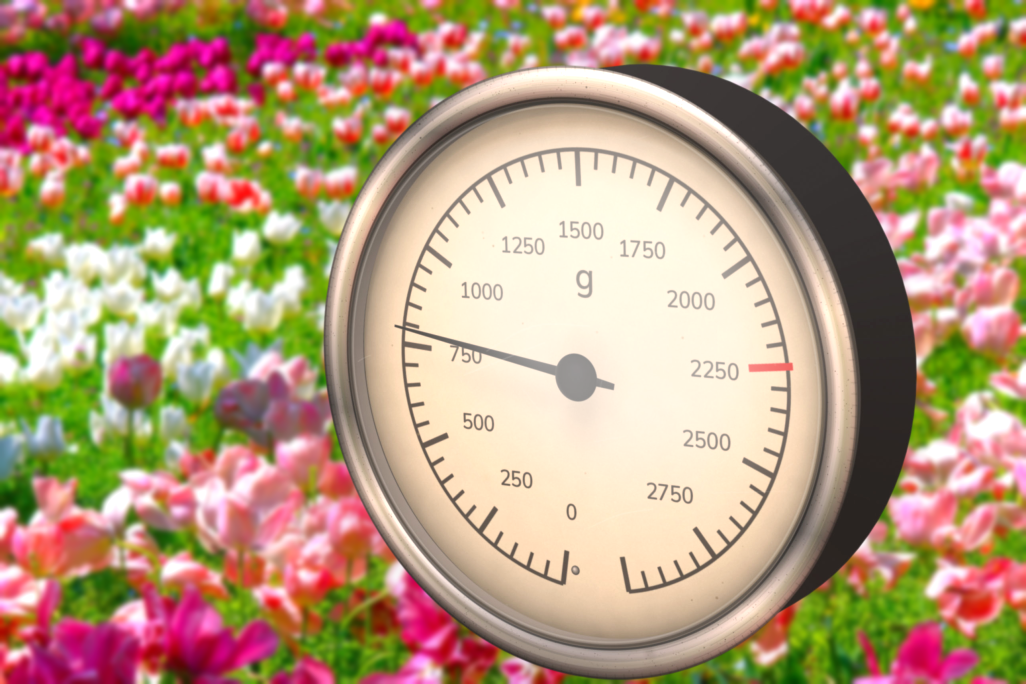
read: 800 g
